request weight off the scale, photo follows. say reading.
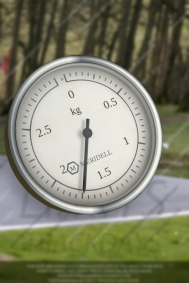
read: 1.75 kg
